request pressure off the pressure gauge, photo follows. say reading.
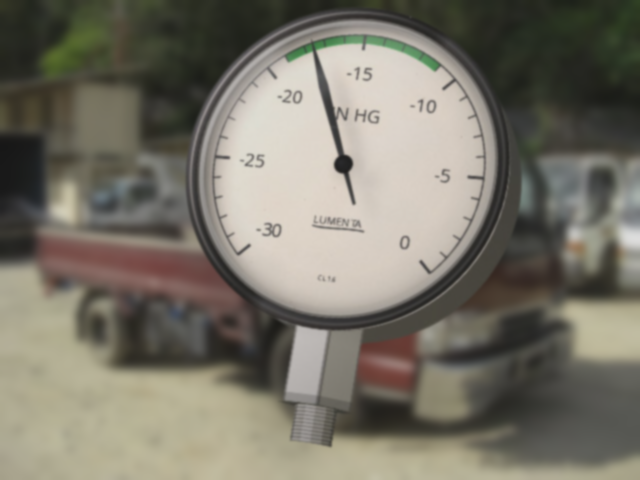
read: -17.5 inHg
